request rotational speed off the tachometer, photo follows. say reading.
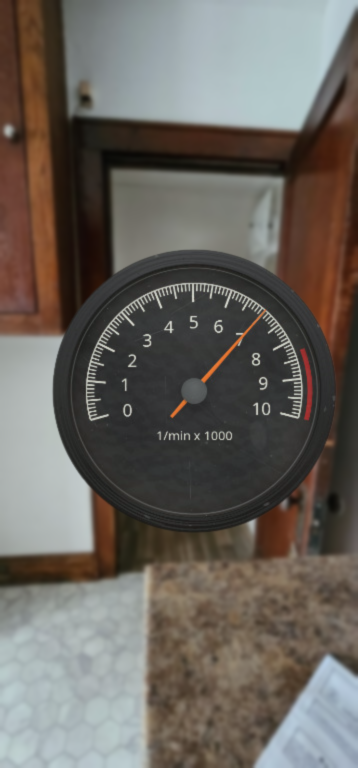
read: 7000 rpm
